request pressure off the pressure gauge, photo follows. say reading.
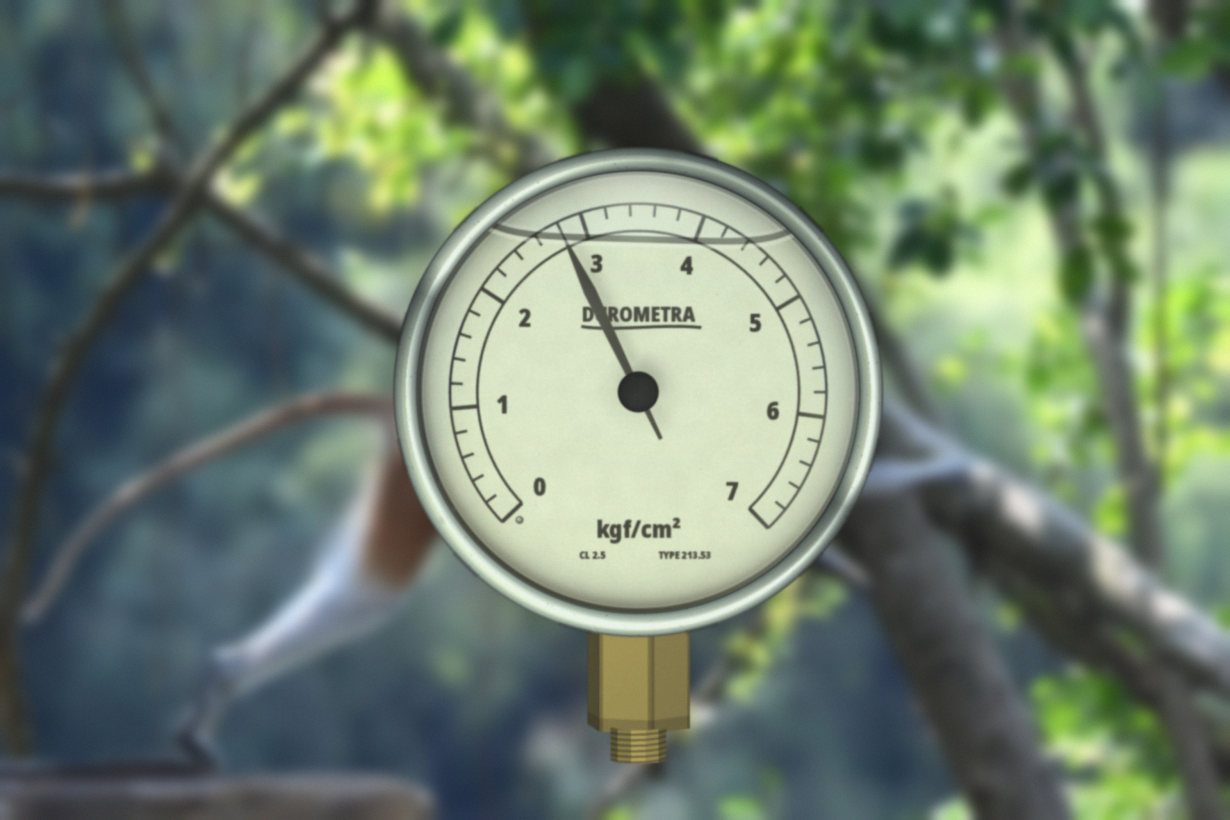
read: 2.8 kg/cm²
